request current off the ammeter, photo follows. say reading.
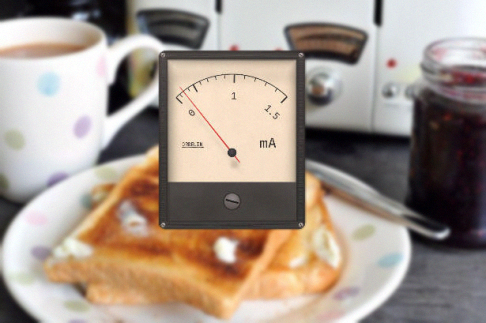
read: 0.3 mA
